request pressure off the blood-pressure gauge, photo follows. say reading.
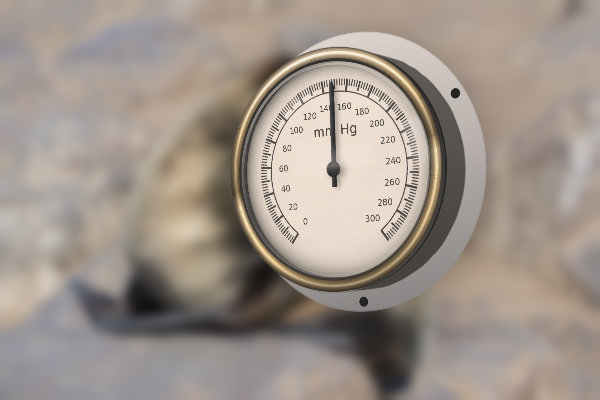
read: 150 mmHg
